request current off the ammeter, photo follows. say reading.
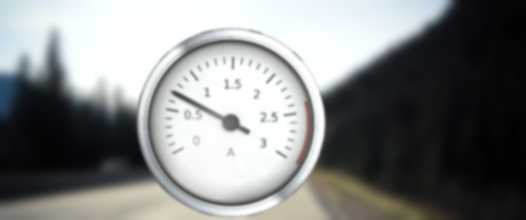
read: 0.7 A
